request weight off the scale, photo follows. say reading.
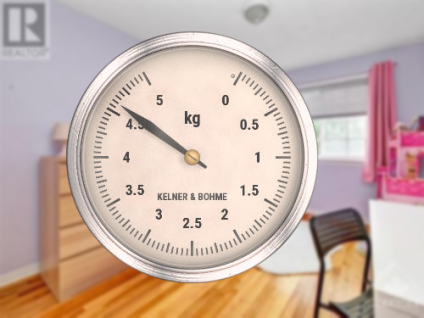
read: 4.6 kg
